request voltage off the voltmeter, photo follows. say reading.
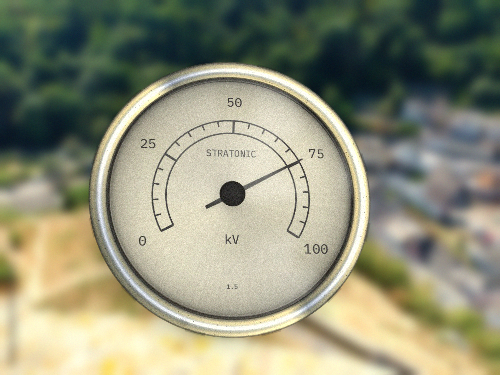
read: 75 kV
